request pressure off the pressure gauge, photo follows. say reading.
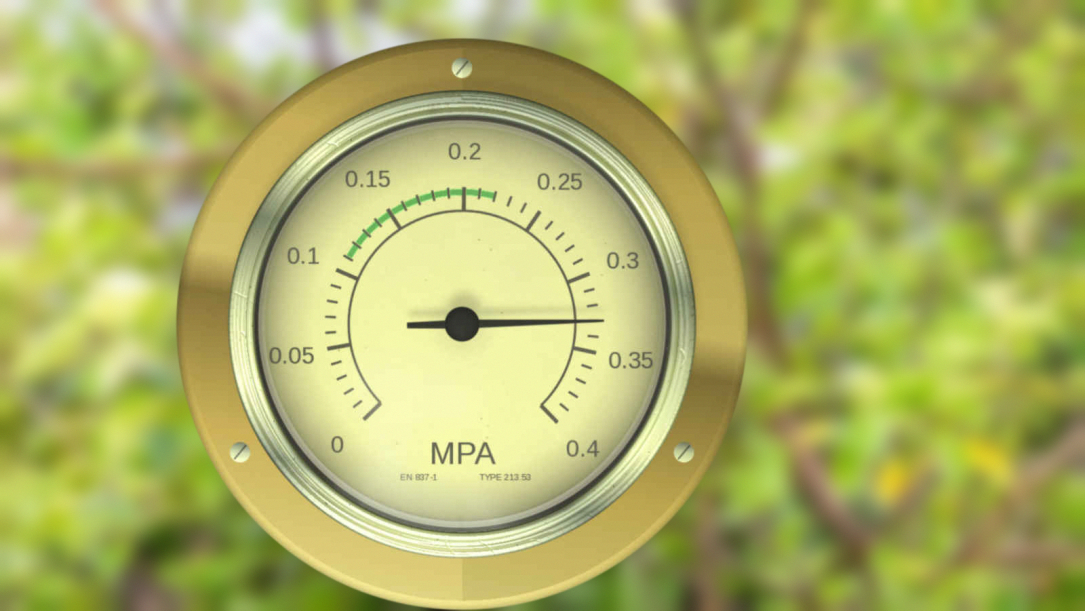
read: 0.33 MPa
